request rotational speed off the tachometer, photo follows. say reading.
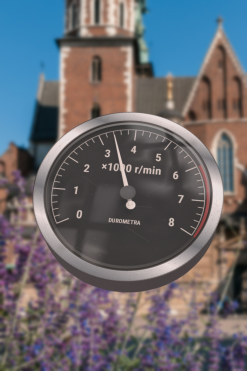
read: 3400 rpm
